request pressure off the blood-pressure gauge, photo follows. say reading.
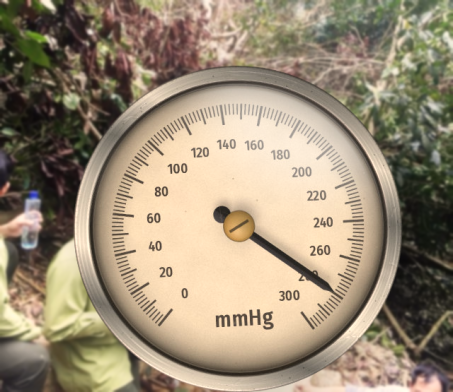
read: 280 mmHg
